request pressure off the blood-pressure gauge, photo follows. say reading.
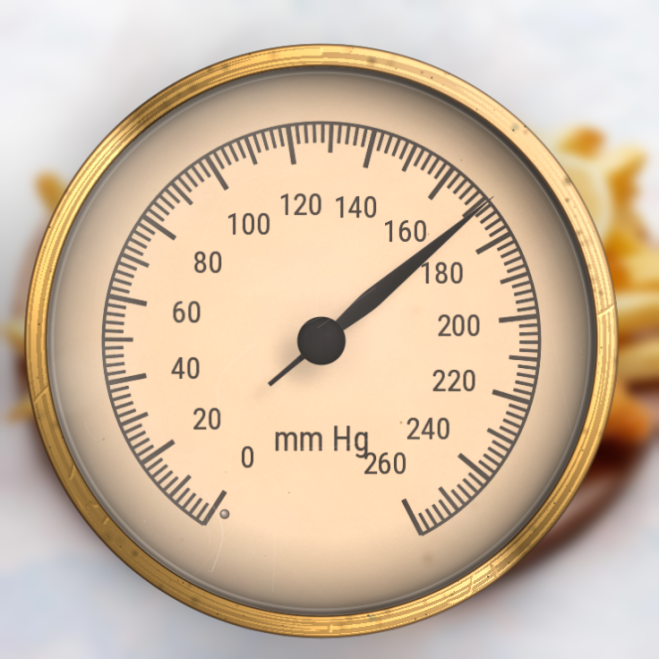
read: 171 mmHg
